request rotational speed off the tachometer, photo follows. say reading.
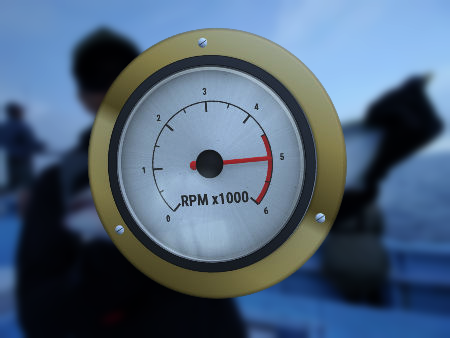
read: 5000 rpm
